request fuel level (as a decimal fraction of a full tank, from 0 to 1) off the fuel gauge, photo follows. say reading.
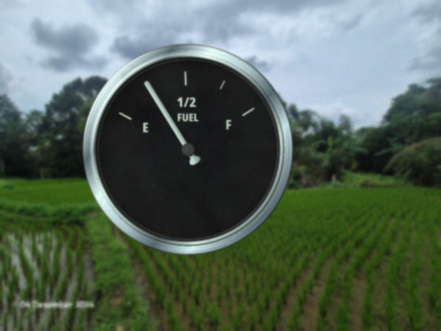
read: 0.25
